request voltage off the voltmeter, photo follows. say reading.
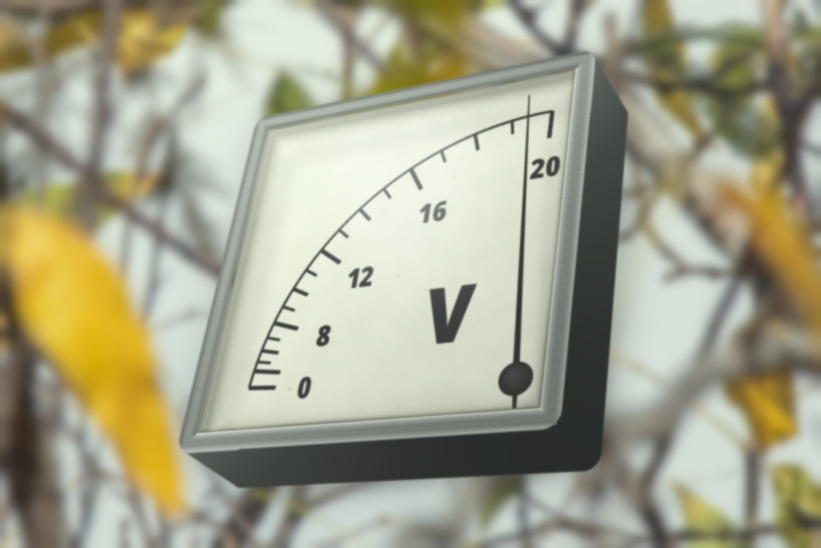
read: 19.5 V
